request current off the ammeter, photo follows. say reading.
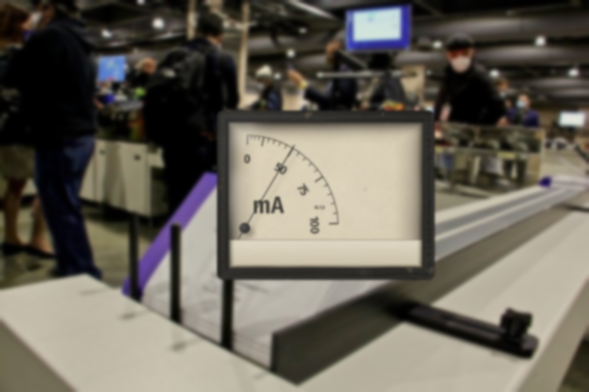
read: 50 mA
